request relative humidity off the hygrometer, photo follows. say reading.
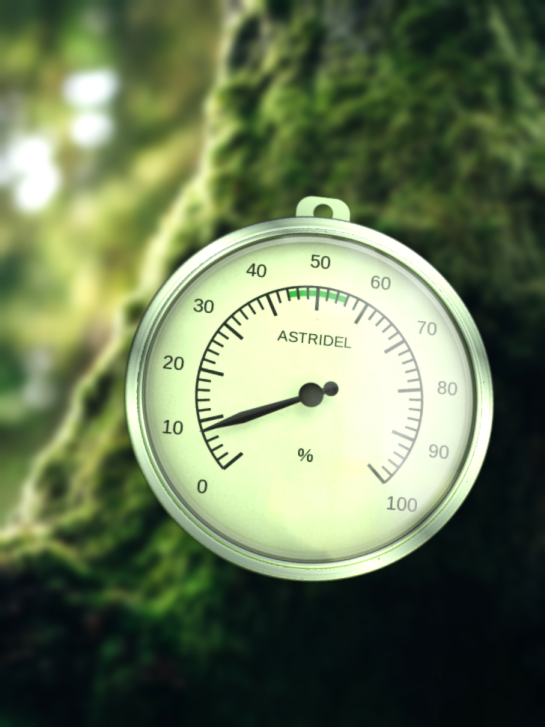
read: 8 %
